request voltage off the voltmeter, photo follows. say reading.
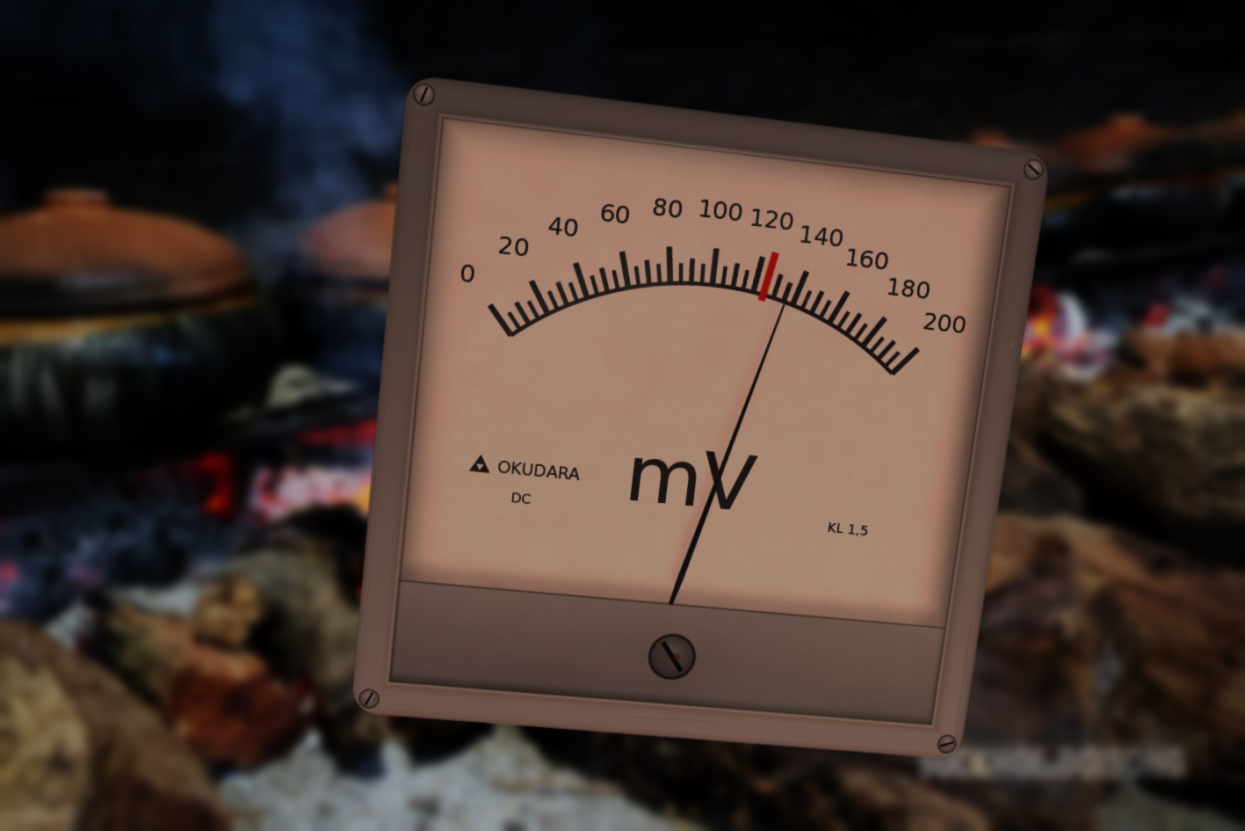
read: 135 mV
